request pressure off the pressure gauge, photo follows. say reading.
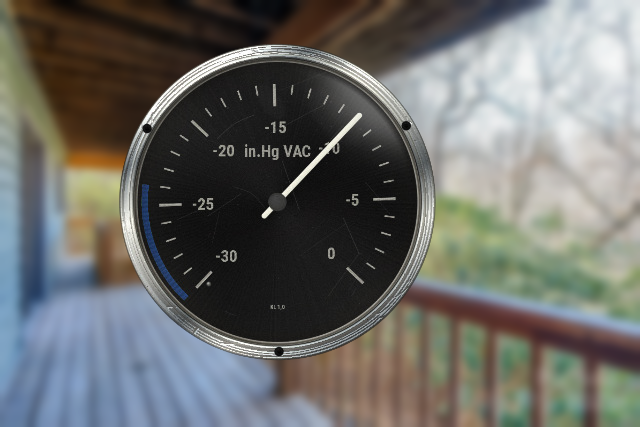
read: -10 inHg
